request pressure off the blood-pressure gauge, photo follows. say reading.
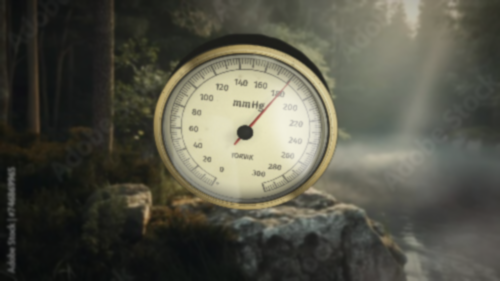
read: 180 mmHg
